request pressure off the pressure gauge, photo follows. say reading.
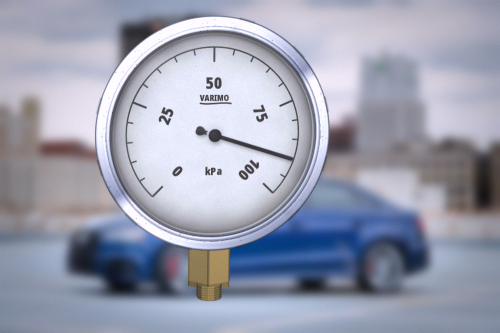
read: 90 kPa
